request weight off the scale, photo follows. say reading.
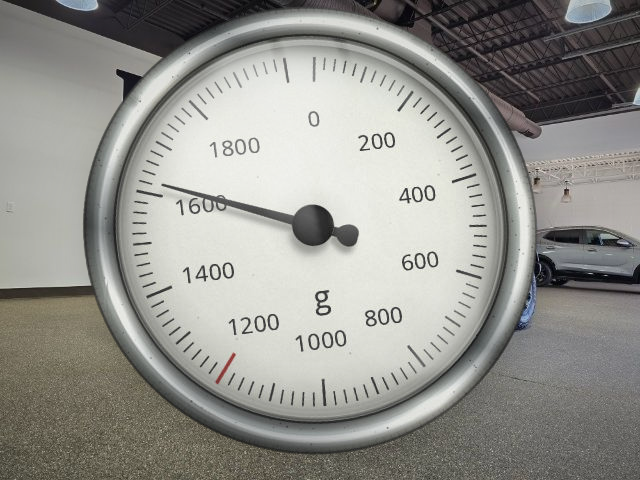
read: 1620 g
